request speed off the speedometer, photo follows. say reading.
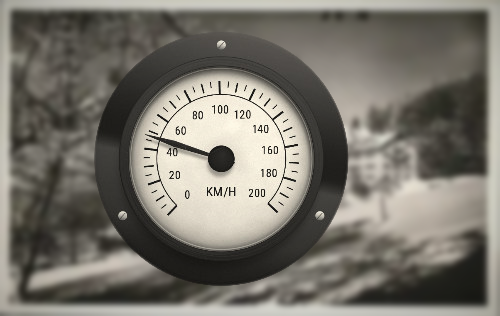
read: 47.5 km/h
